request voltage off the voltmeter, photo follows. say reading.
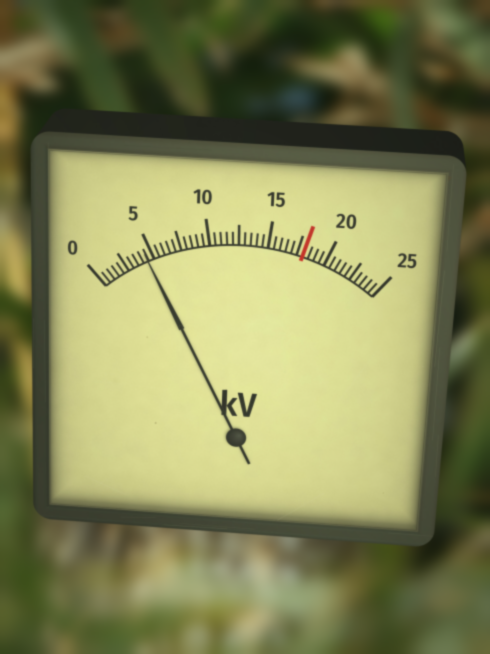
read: 4.5 kV
